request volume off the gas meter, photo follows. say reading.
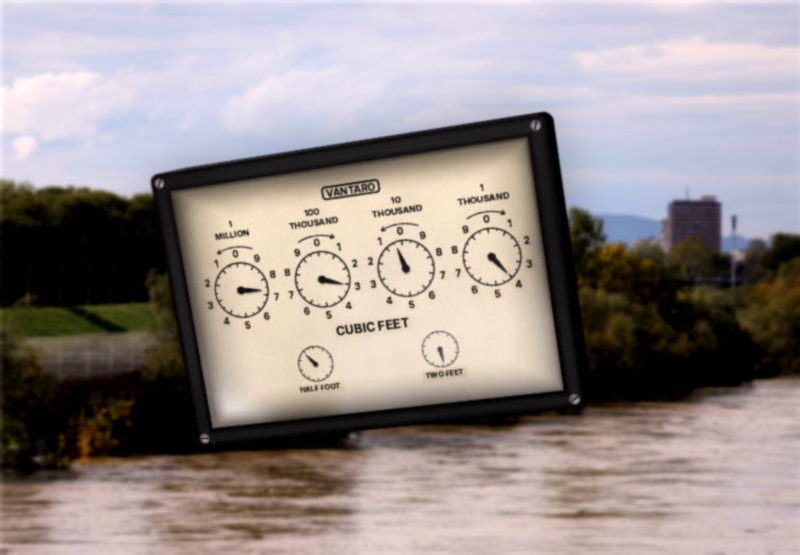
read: 730400 ft³
